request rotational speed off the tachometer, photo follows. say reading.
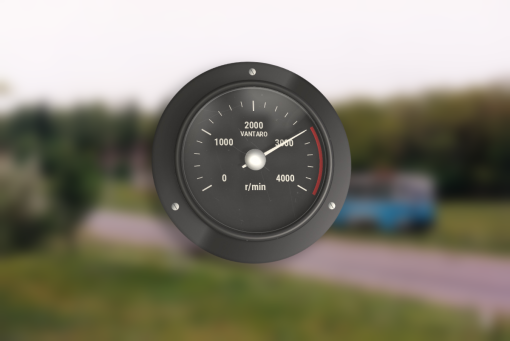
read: 3000 rpm
